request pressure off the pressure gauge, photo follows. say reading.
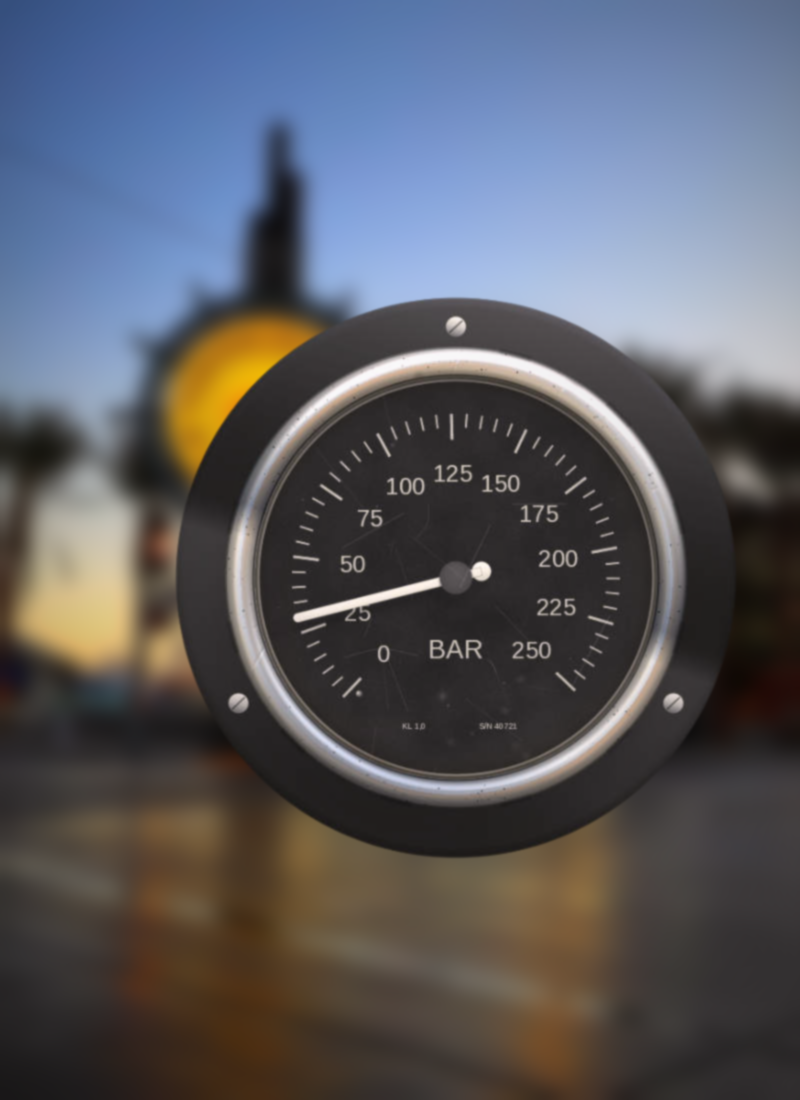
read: 30 bar
